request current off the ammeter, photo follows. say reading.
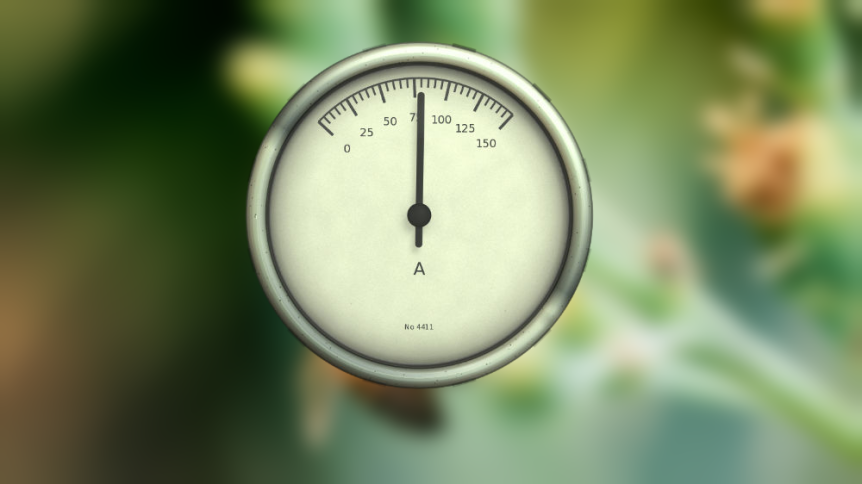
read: 80 A
